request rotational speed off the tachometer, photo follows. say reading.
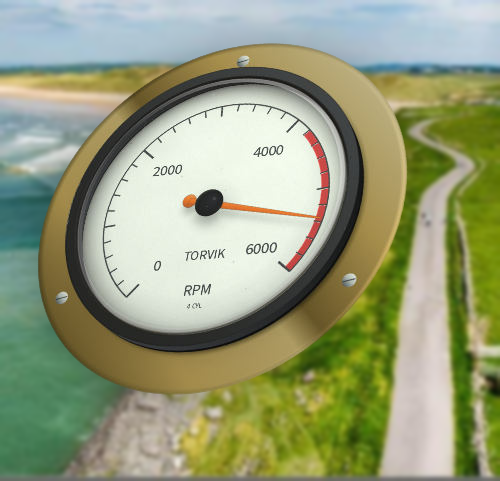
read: 5400 rpm
